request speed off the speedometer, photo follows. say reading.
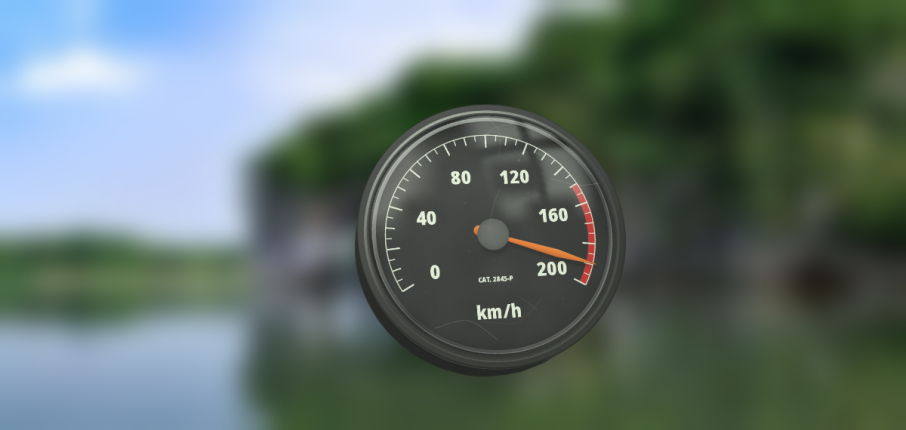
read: 190 km/h
